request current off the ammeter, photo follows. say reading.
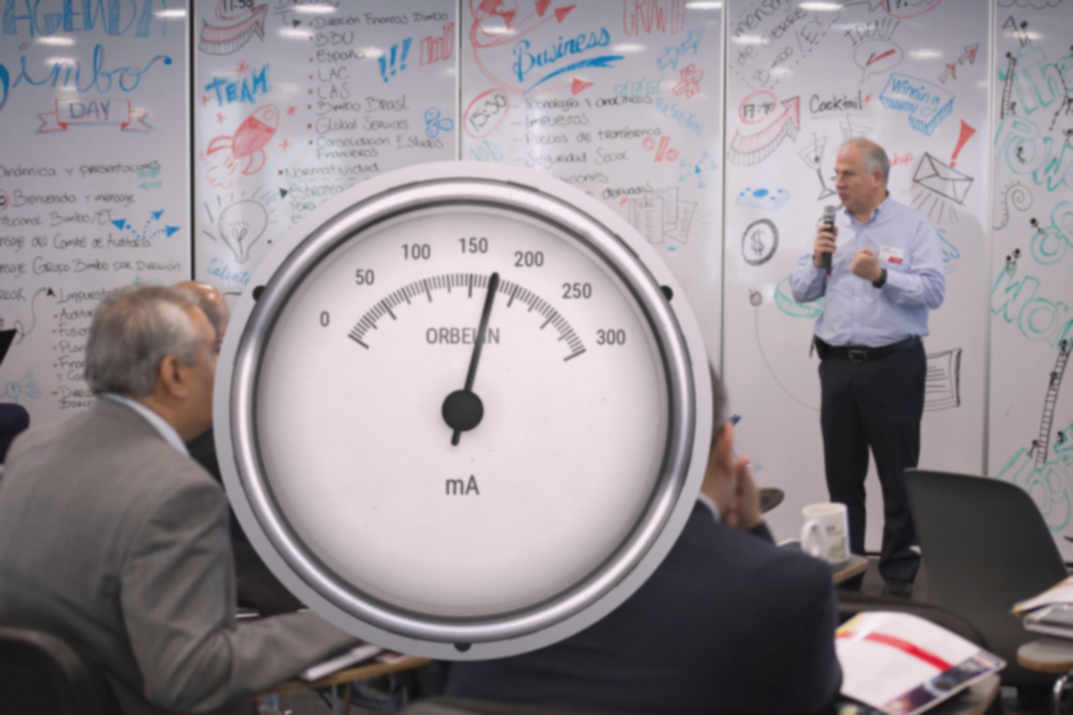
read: 175 mA
